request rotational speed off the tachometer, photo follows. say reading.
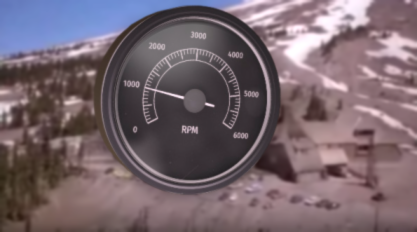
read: 1000 rpm
